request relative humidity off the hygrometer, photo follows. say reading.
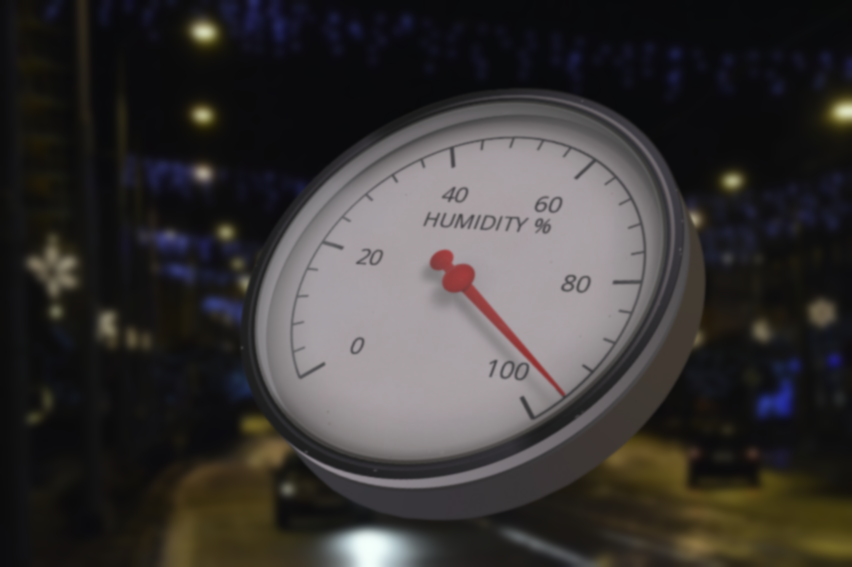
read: 96 %
